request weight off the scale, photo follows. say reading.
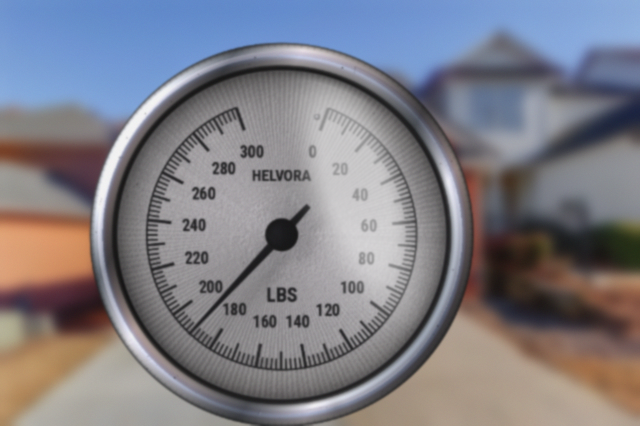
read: 190 lb
